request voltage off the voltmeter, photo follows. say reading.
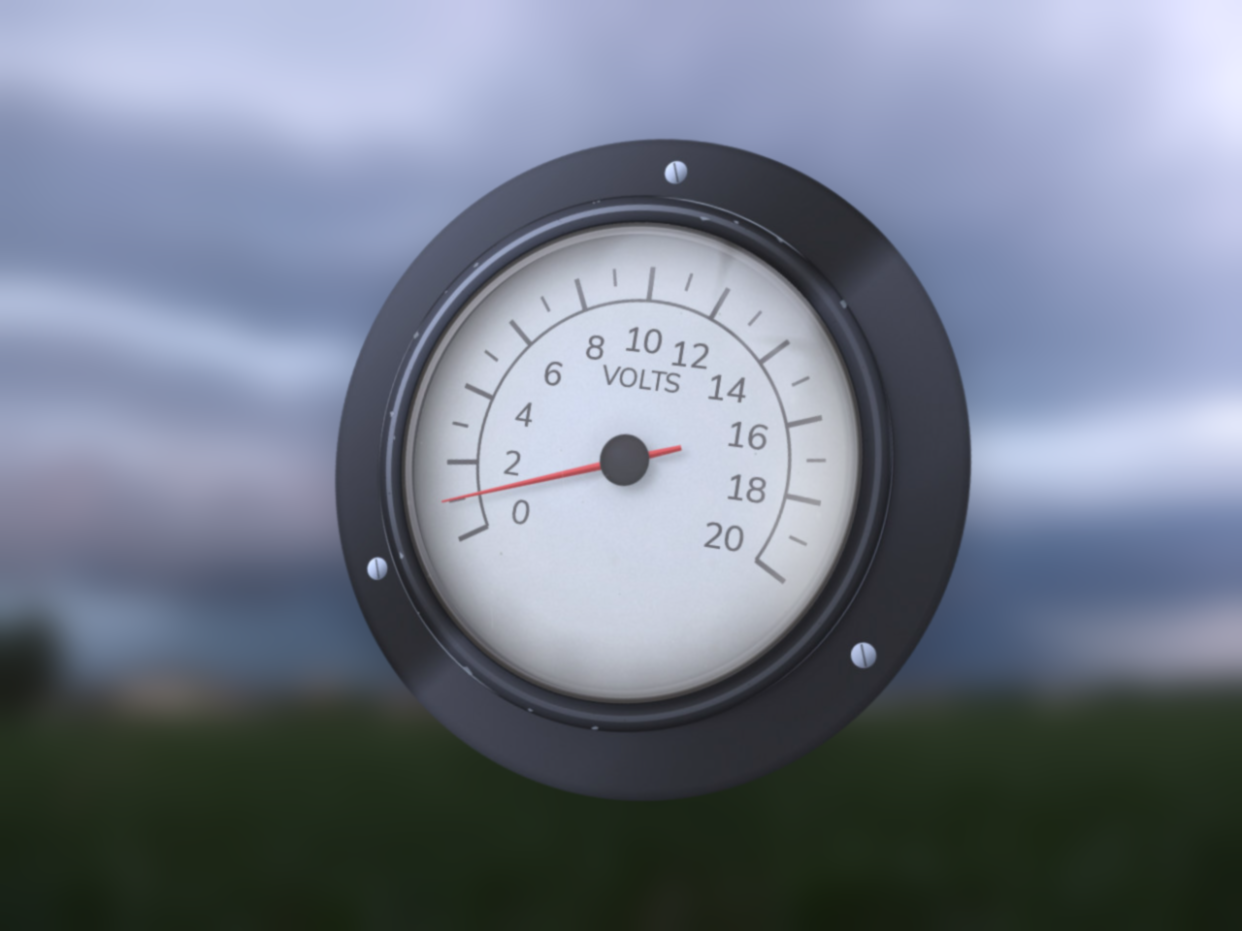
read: 1 V
